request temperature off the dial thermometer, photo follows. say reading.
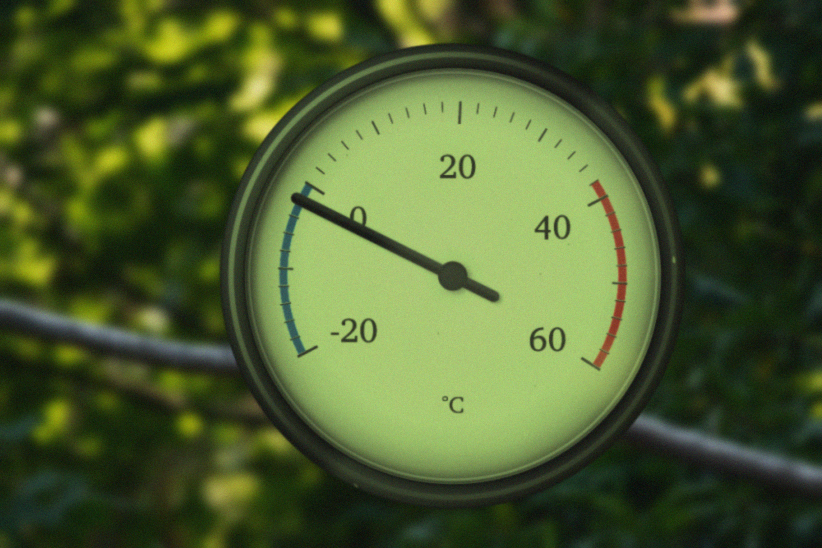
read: -2 °C
